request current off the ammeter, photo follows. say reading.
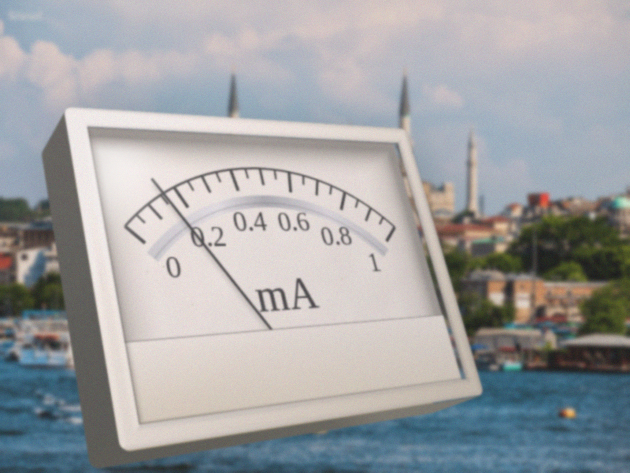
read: 0.15 mA
